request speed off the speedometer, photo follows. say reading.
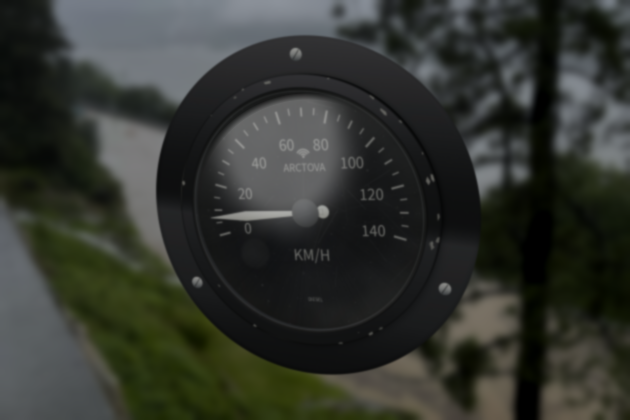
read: 7.5 km/h
